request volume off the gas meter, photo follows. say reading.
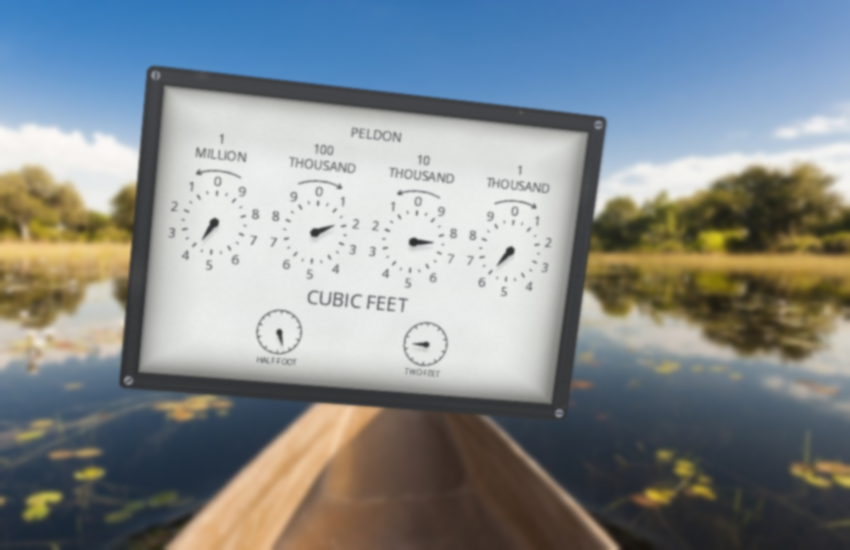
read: 417600 ft³
